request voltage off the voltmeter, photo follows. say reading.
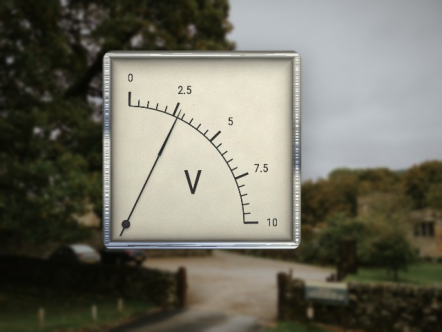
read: 2.75 V
